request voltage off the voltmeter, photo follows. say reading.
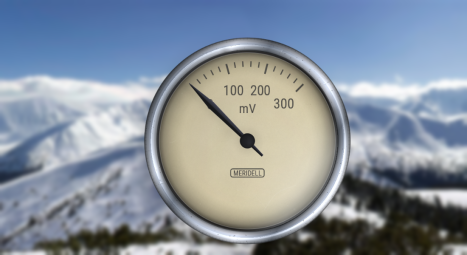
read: 0 mV
